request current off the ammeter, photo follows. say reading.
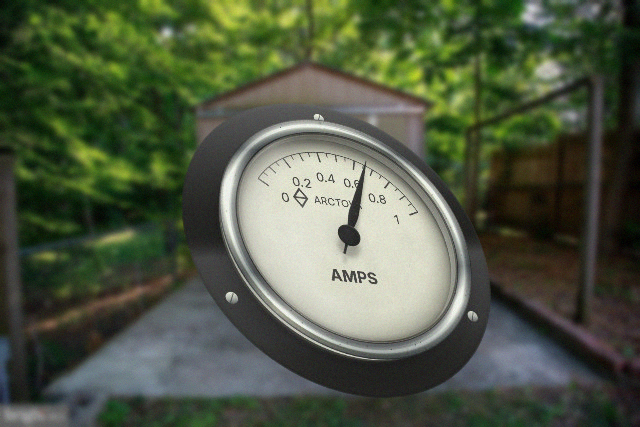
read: 0.65 A
